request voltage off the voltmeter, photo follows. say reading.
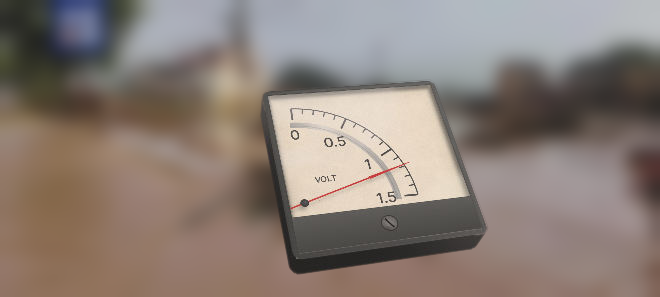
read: 1.2 V
